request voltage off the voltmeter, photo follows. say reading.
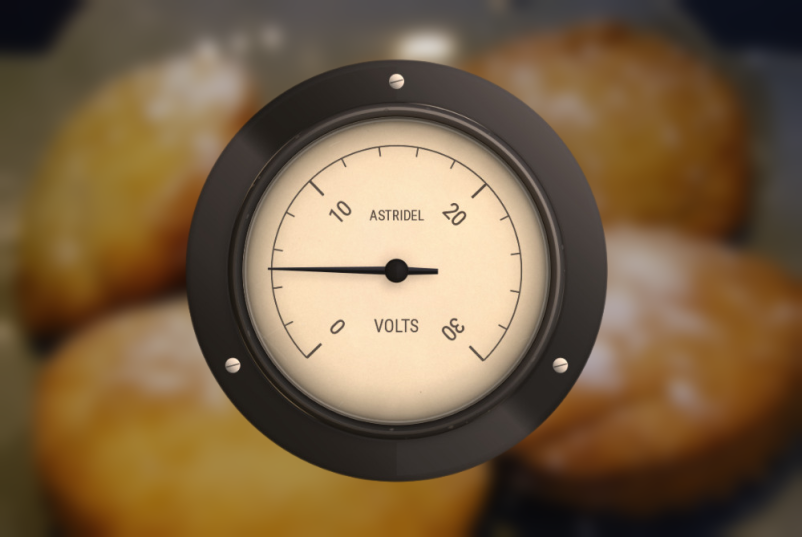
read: 5 V
